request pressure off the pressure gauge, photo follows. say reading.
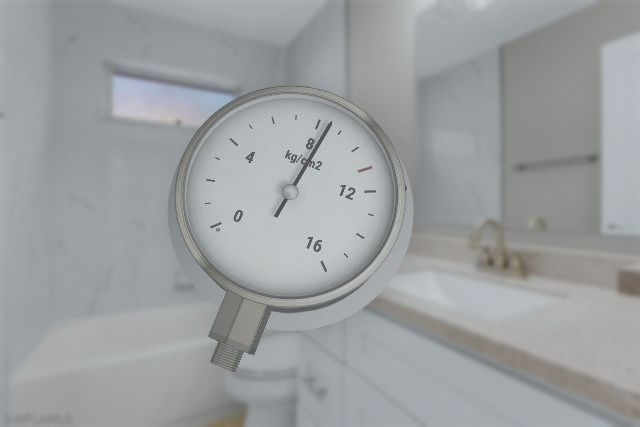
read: 8.5 kg/cm²
